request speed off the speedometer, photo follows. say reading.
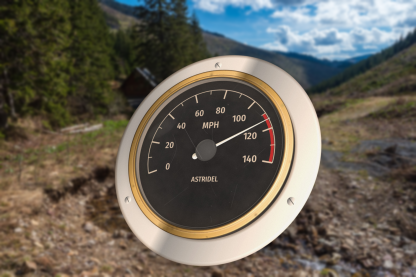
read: 115 mph
